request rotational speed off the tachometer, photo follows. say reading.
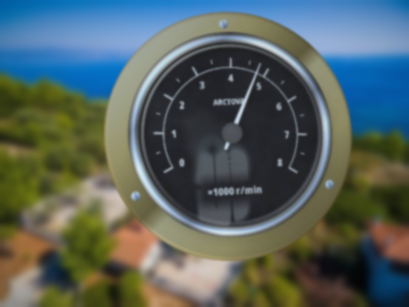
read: 4750 rpm
